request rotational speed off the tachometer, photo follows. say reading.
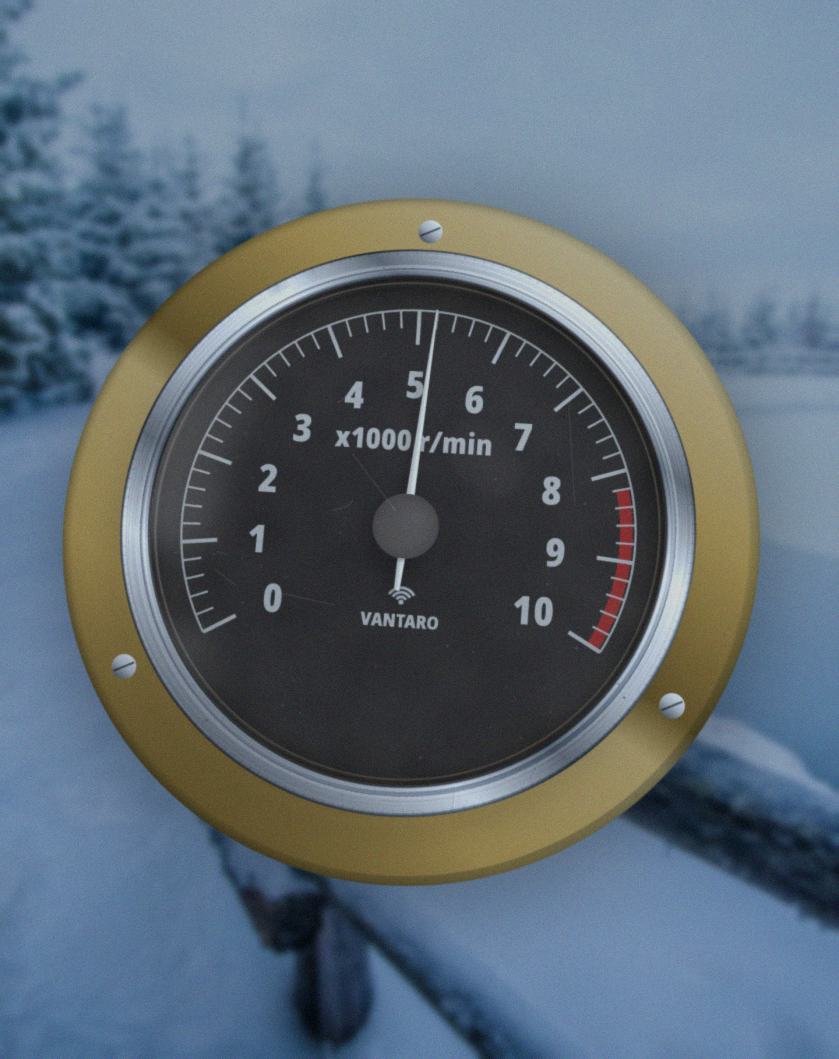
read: 5200 rpm
